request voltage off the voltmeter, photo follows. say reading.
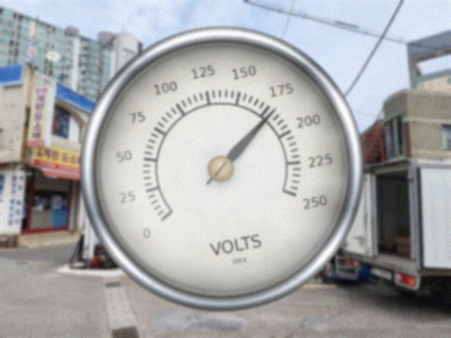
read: 180 V
